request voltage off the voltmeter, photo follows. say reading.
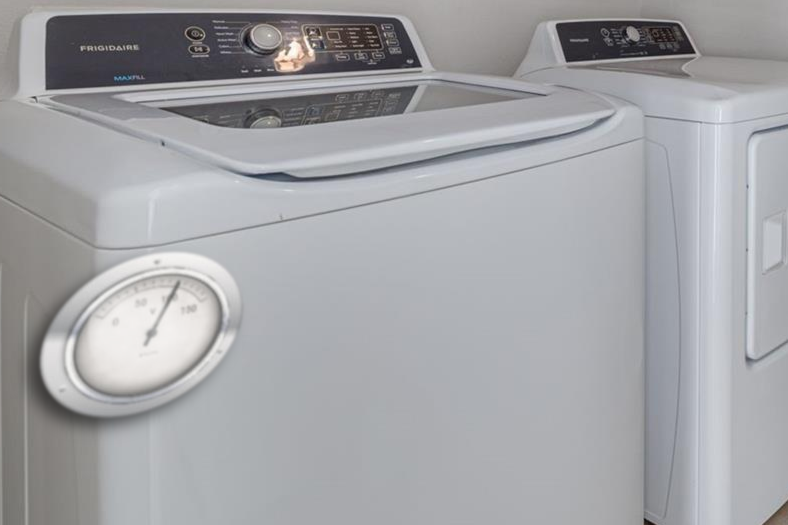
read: 100 V
